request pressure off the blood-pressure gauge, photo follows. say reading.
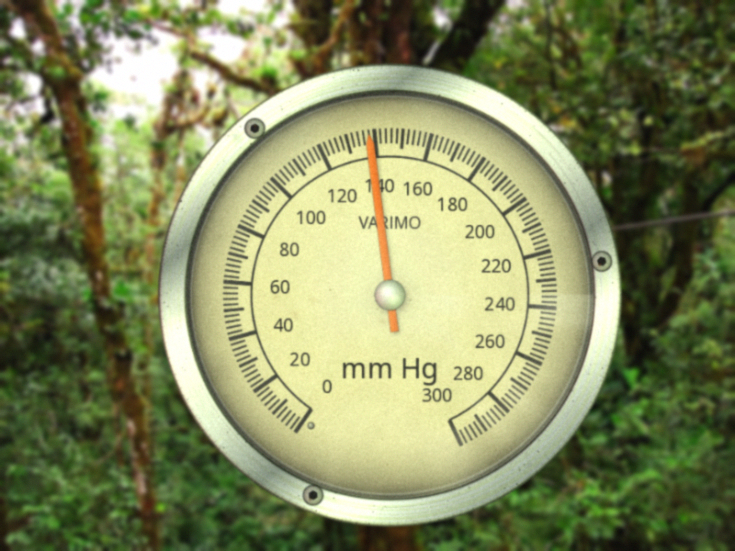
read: 138 mmHg
